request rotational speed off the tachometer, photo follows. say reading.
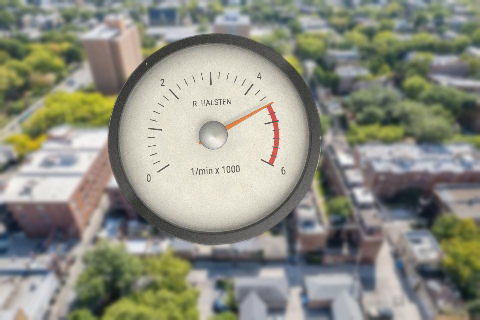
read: 4600 rpm
